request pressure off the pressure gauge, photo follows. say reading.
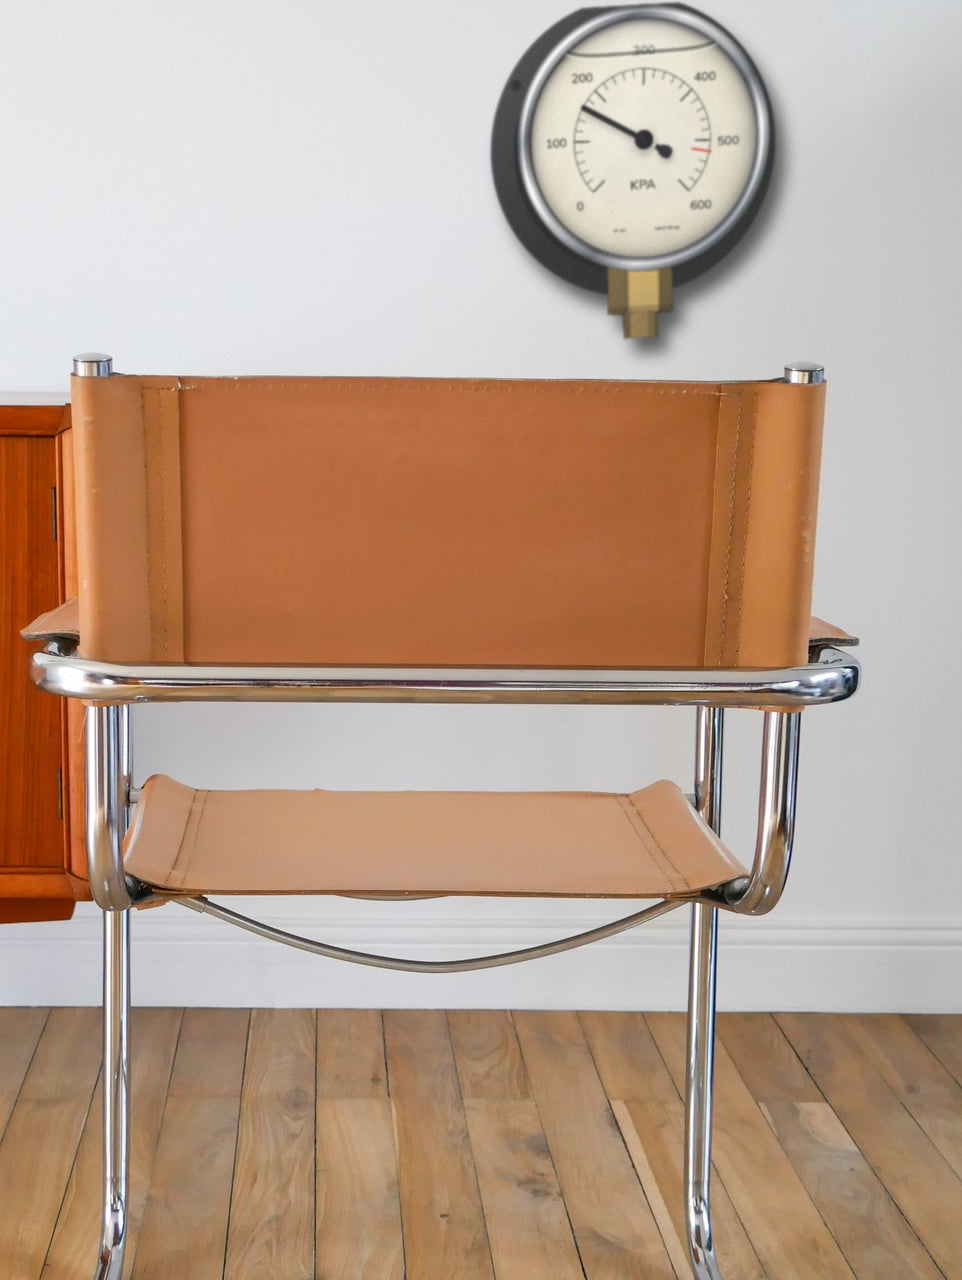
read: 160 kPa
